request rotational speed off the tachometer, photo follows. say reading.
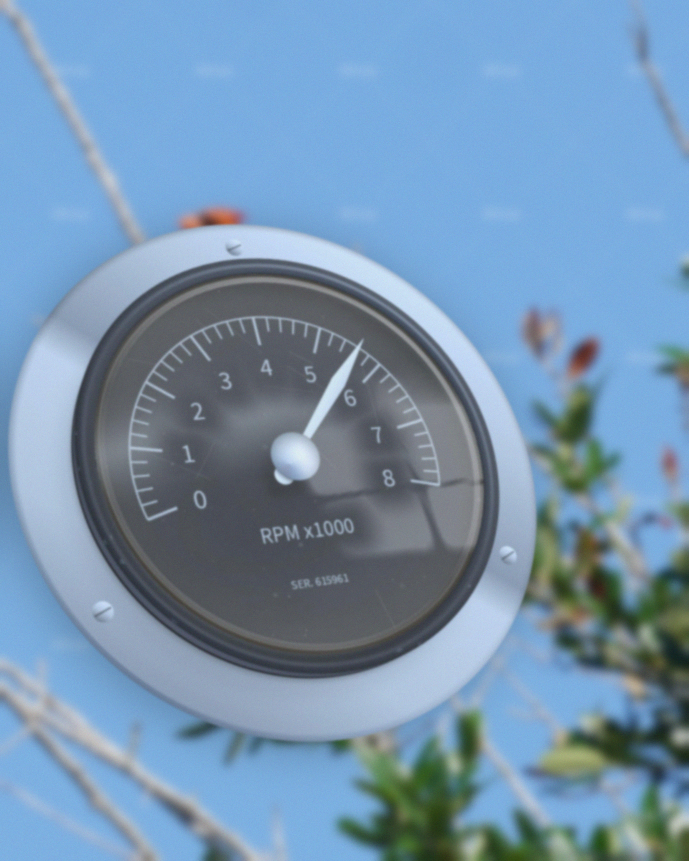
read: 5600 rpm
